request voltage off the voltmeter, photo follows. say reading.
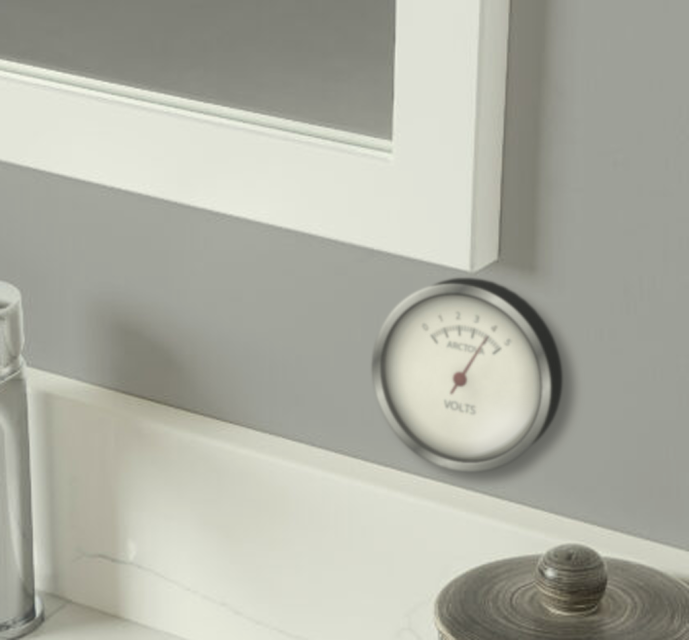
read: 4 V
